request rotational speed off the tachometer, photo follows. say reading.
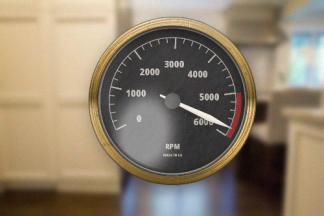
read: 5800 rpm
